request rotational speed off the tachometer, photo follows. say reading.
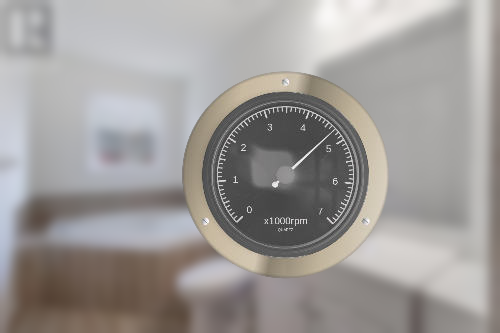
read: 4700 rpm
